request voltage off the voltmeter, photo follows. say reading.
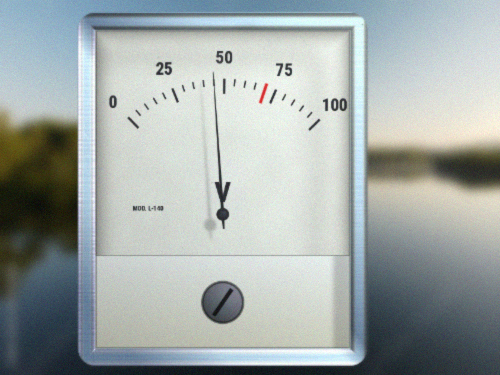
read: 45 V
